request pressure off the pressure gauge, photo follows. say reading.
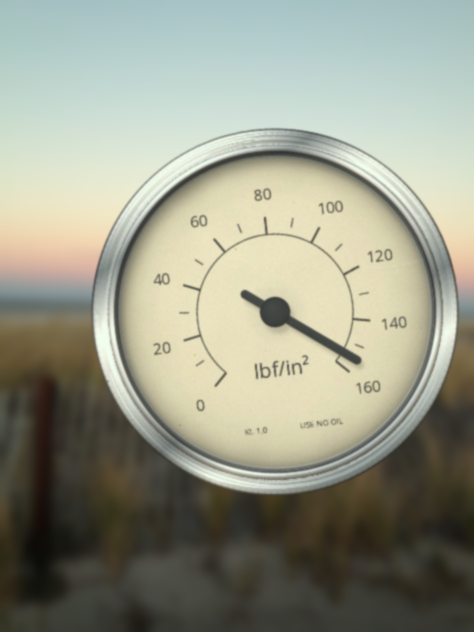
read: 155 psi
